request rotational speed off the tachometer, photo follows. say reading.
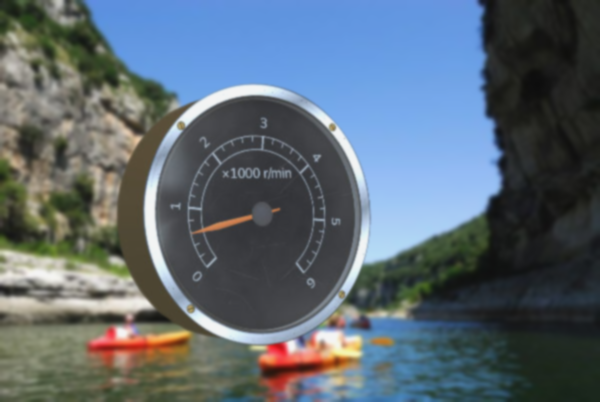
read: 600 rpm
